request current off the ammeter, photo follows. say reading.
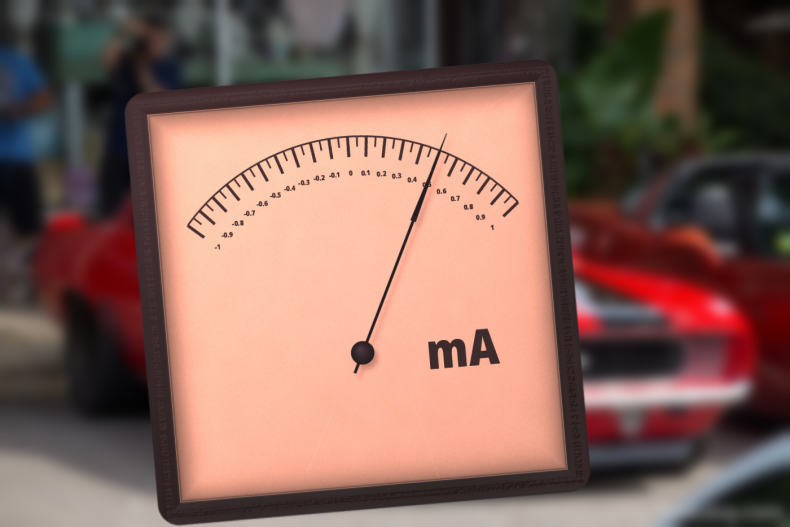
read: 0.5 mA
